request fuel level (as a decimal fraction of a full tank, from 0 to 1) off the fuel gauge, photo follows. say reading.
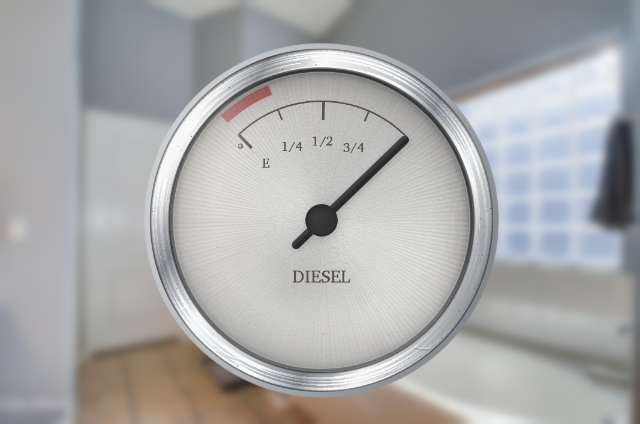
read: 1
